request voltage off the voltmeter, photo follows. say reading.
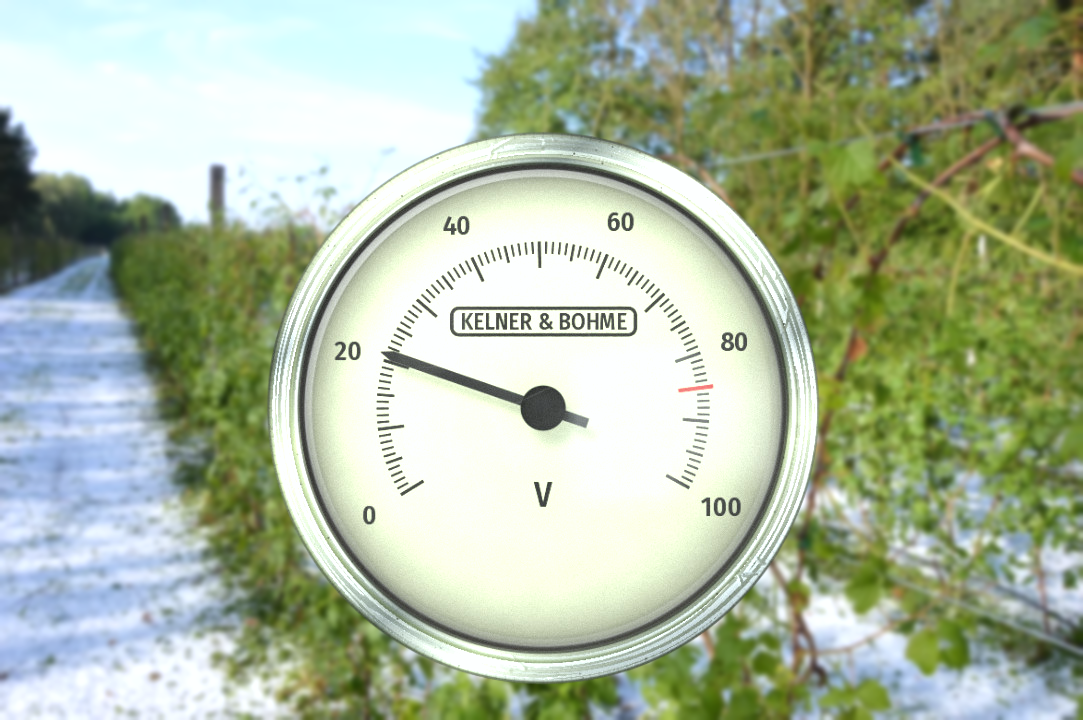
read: 21 V
